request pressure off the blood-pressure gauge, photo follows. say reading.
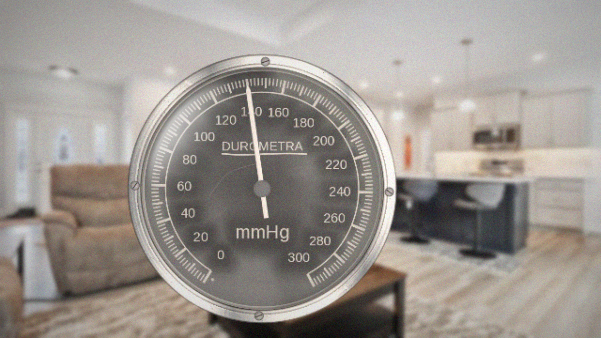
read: 140 mmHg
